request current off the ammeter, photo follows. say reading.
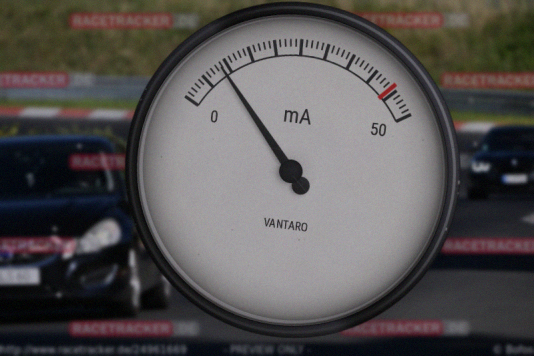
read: 9 mA
